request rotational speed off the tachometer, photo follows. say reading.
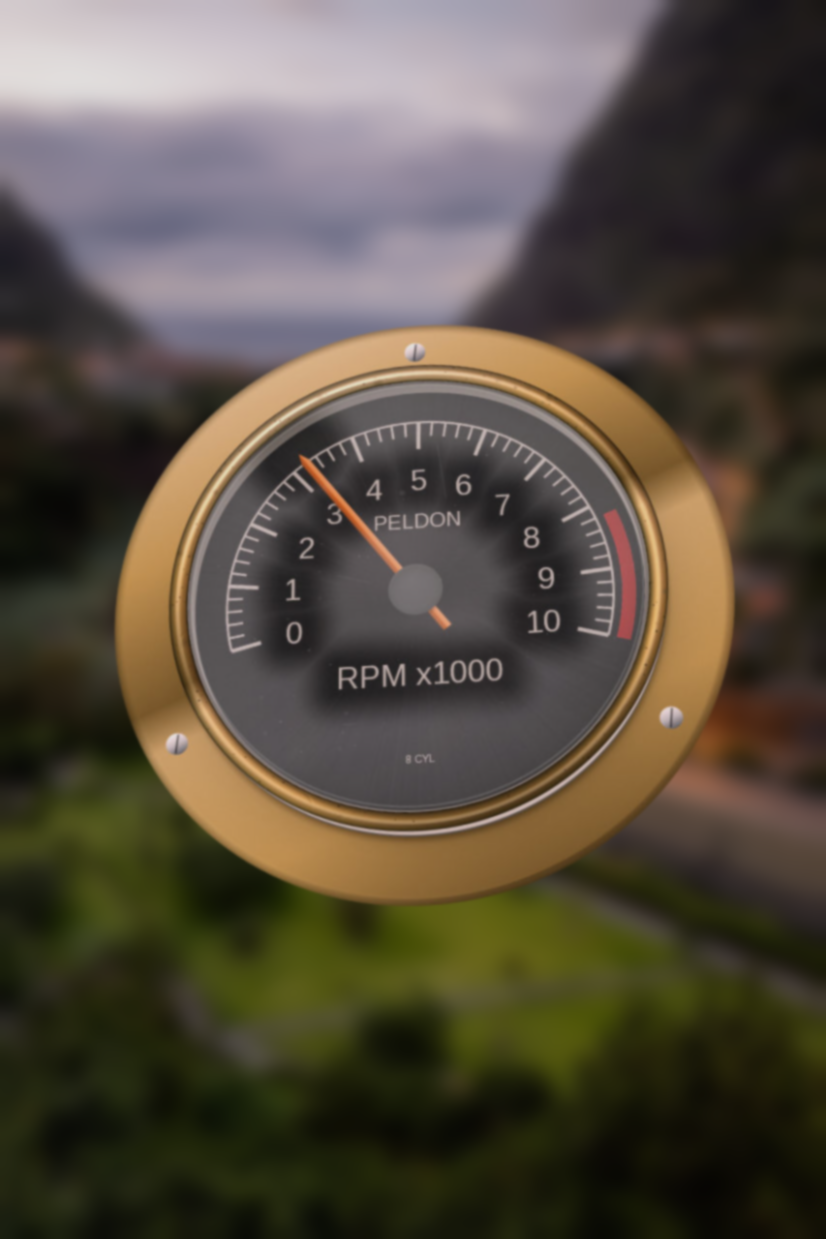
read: 3200 rpm
